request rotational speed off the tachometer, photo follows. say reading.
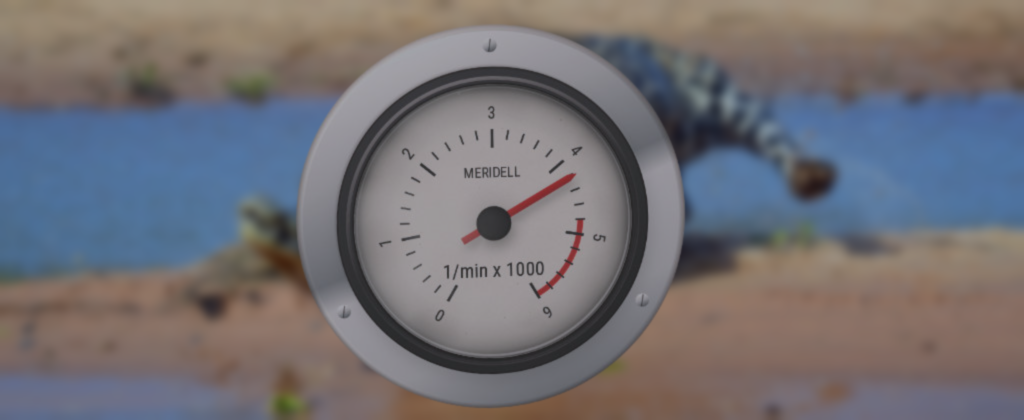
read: 4200 rpm
